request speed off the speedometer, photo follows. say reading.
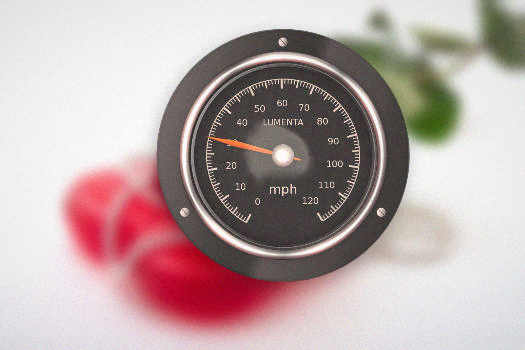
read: 30 mph
